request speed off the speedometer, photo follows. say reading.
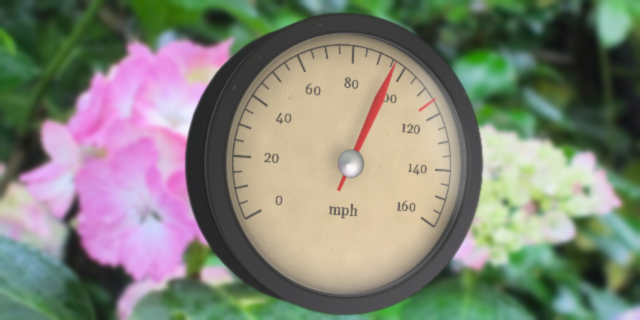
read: 95 mph
